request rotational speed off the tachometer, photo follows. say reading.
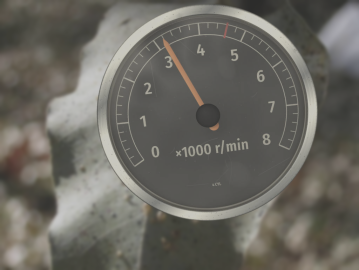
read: 3200 rpm
